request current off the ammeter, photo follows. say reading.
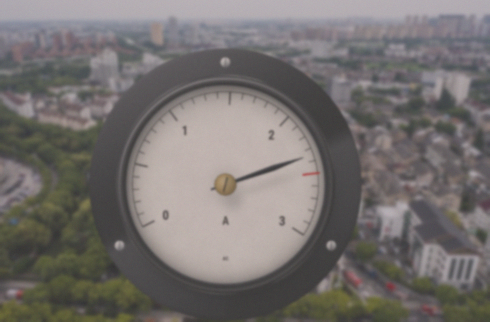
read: 2.35 A
